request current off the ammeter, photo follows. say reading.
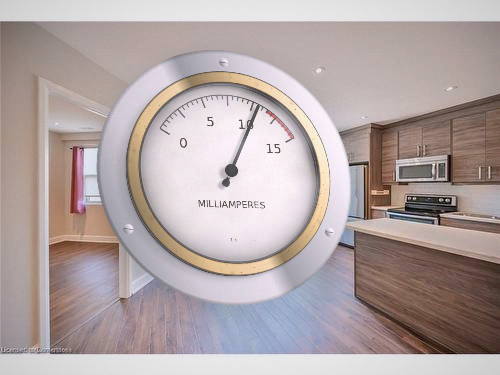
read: 10.5 mA
